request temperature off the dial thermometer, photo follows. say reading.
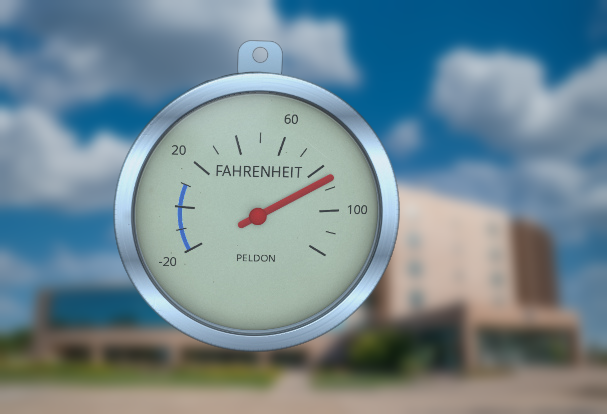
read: 85 °F
